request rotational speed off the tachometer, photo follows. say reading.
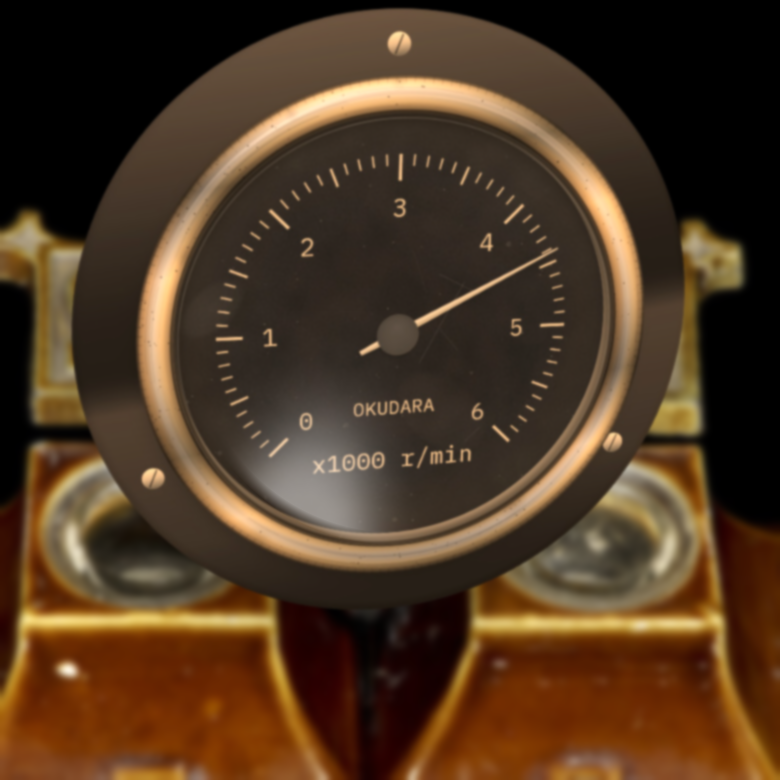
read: 4400 rpm
